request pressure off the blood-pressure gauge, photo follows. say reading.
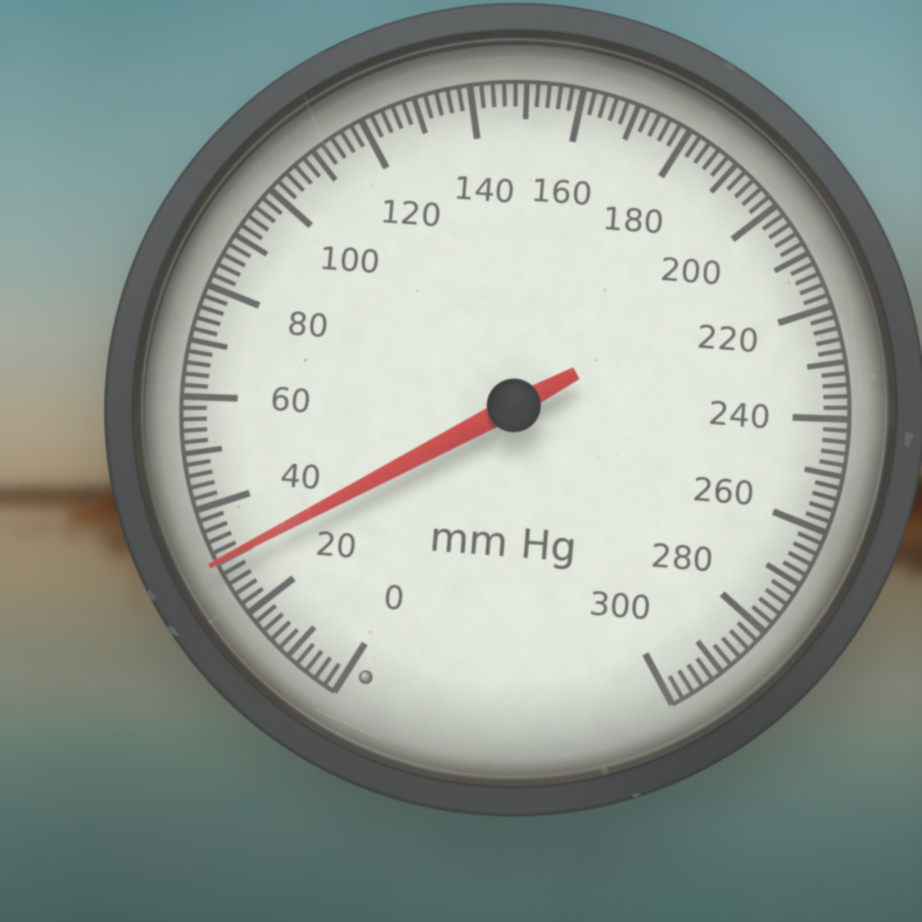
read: 30 mmHg
